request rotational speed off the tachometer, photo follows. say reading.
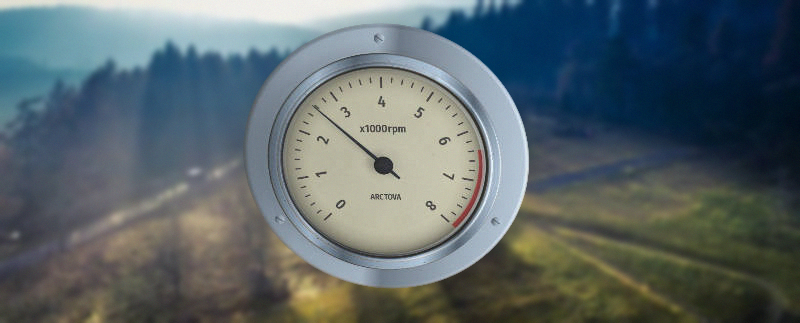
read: 2600 rpm
